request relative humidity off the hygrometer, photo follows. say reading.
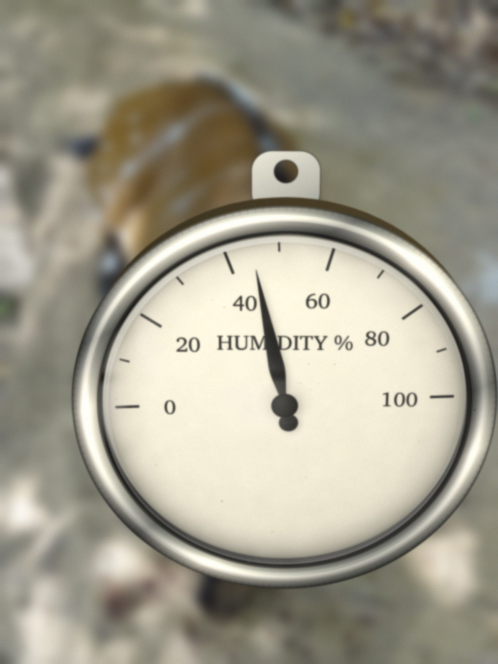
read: 45 %
